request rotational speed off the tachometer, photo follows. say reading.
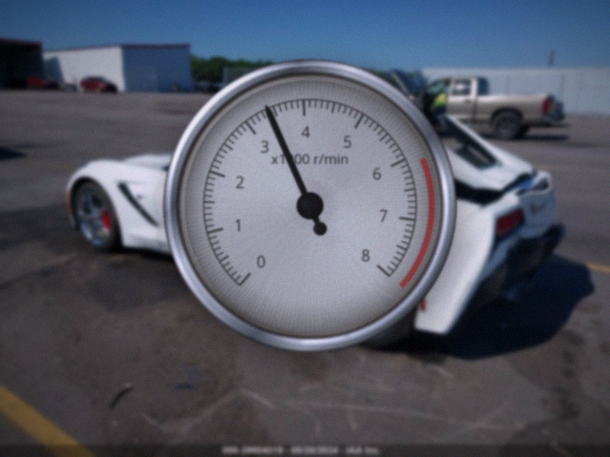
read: 3400 rpm
